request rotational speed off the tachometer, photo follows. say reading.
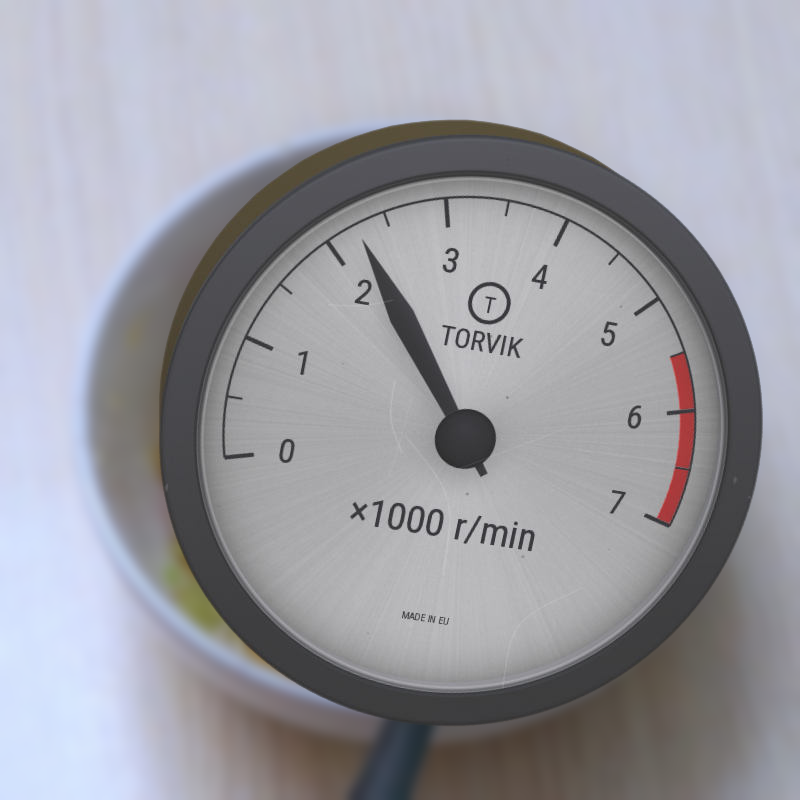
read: 2250 rpm
